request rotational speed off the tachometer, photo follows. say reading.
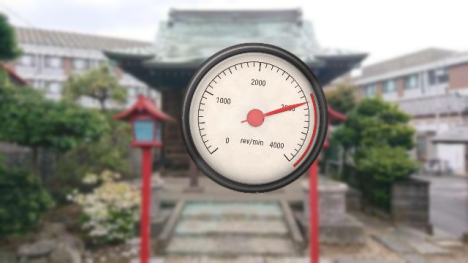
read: 3000 rpm
